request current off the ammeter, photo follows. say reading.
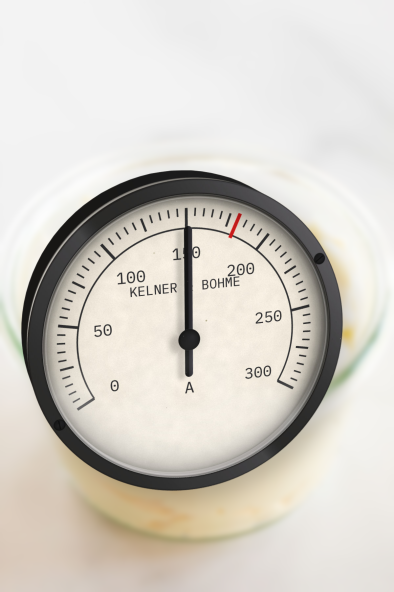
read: 150 A
